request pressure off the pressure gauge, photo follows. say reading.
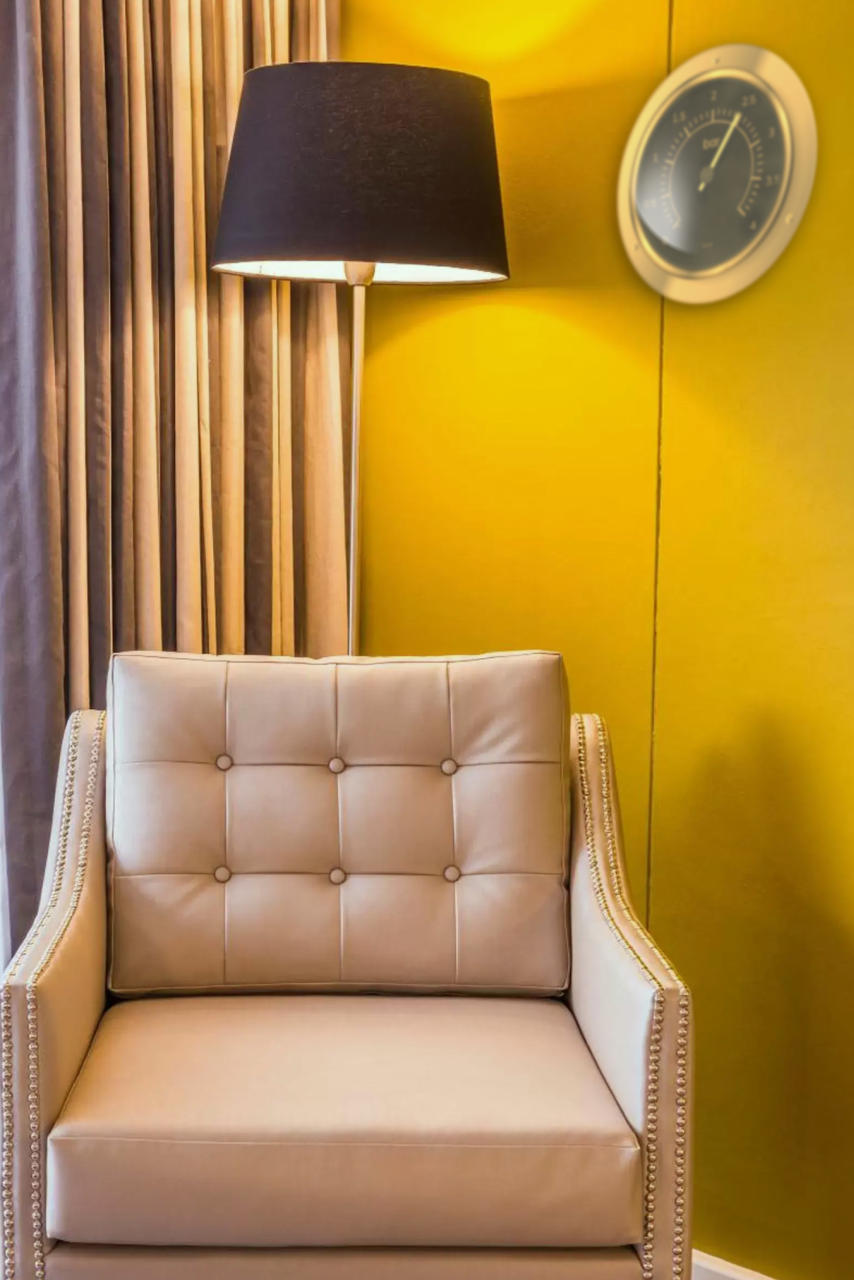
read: 2.5 bar
